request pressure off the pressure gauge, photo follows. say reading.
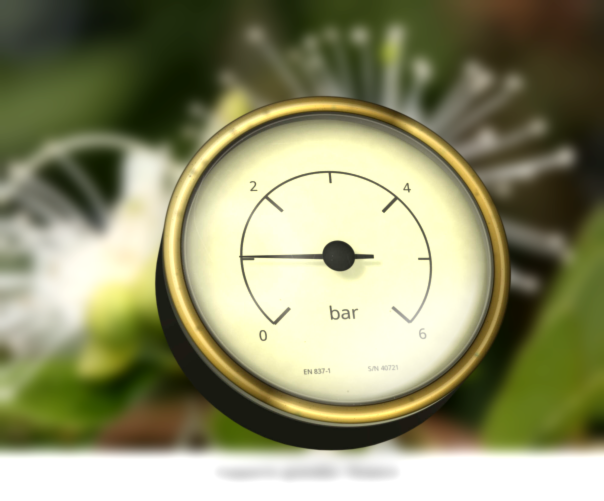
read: 1 bar
